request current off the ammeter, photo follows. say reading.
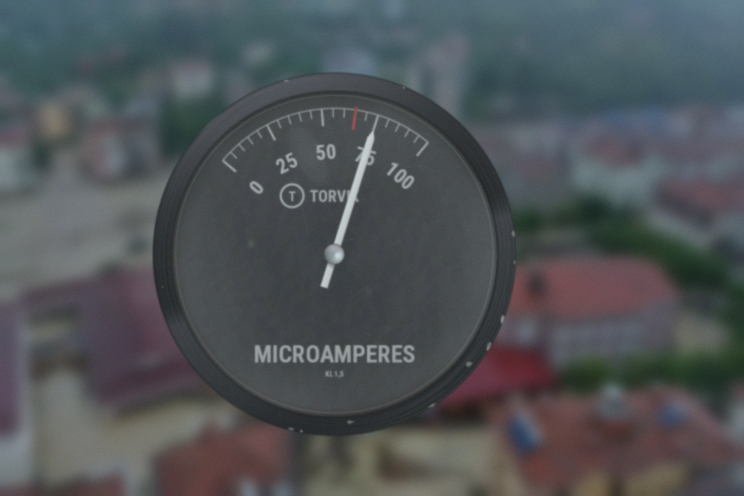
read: 75 µA
